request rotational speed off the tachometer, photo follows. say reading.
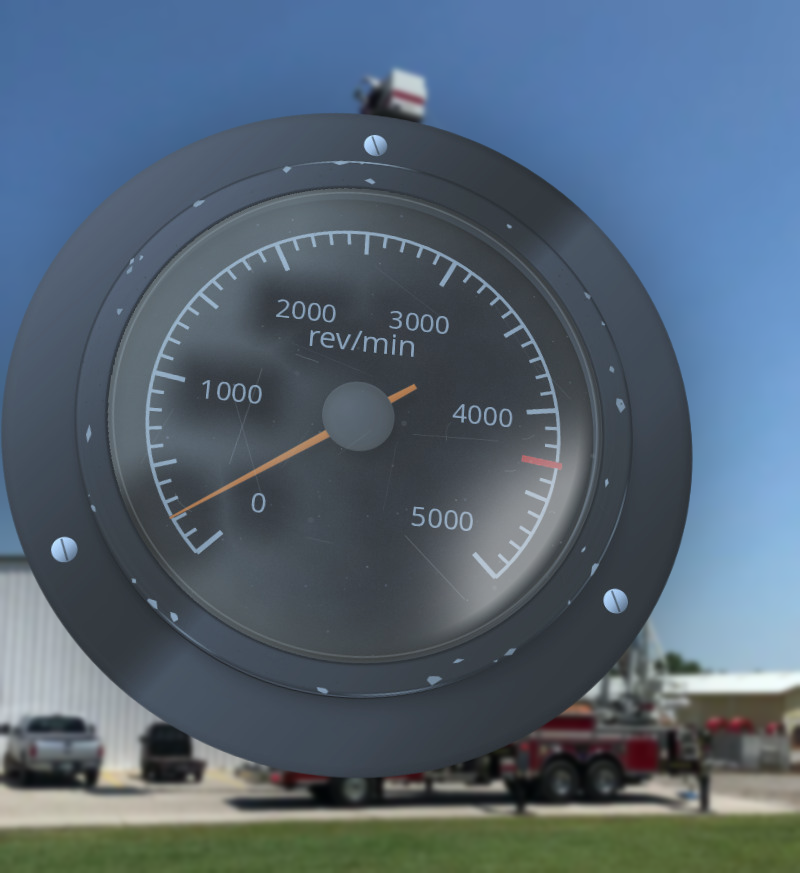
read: 200 rpm
